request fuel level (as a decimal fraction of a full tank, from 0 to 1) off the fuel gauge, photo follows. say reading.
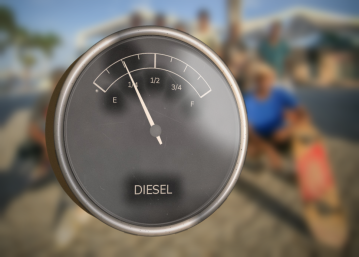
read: 0.25
